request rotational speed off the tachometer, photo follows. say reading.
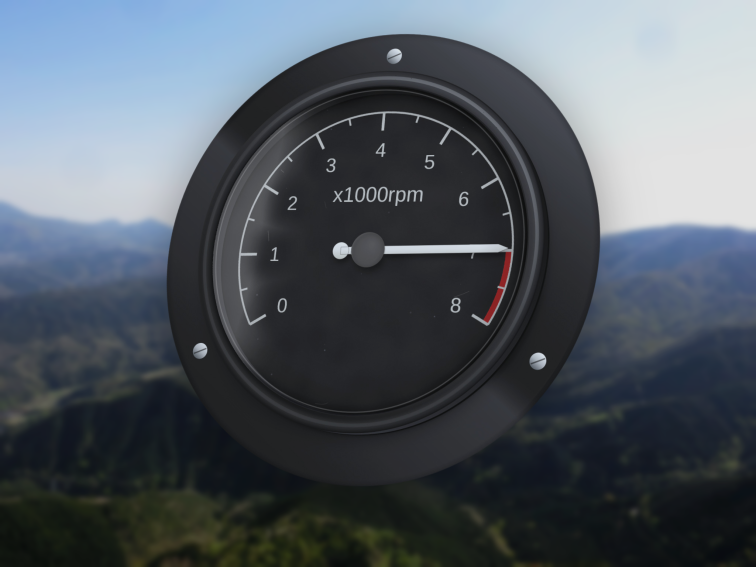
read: 7000 rpm
